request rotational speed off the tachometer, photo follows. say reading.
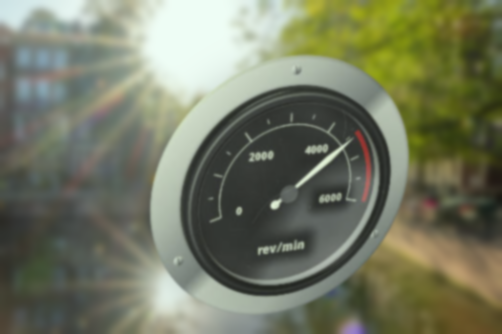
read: 4500 rpm
